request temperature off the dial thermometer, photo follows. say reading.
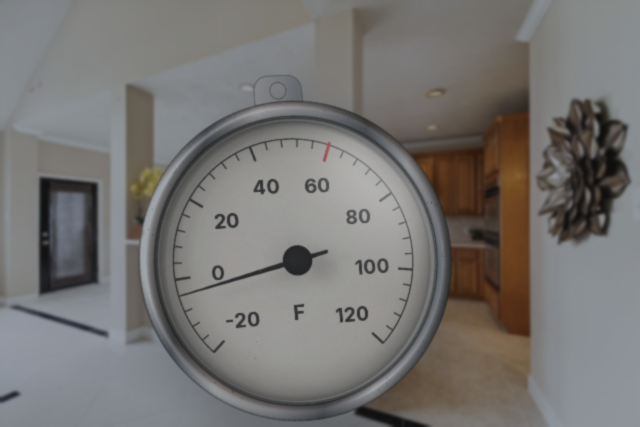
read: -4 °F
